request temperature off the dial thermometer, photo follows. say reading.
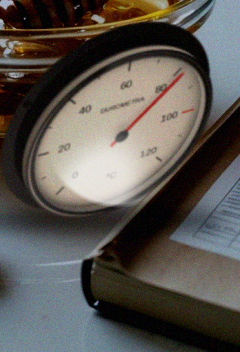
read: 80 °C
